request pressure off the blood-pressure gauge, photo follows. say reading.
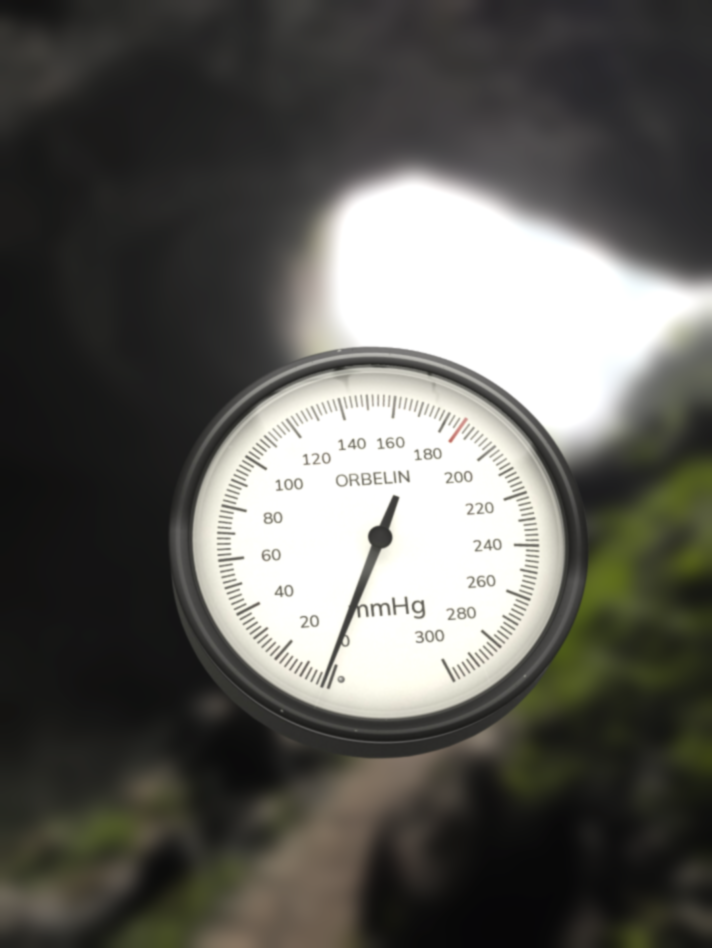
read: 2 mmHg
